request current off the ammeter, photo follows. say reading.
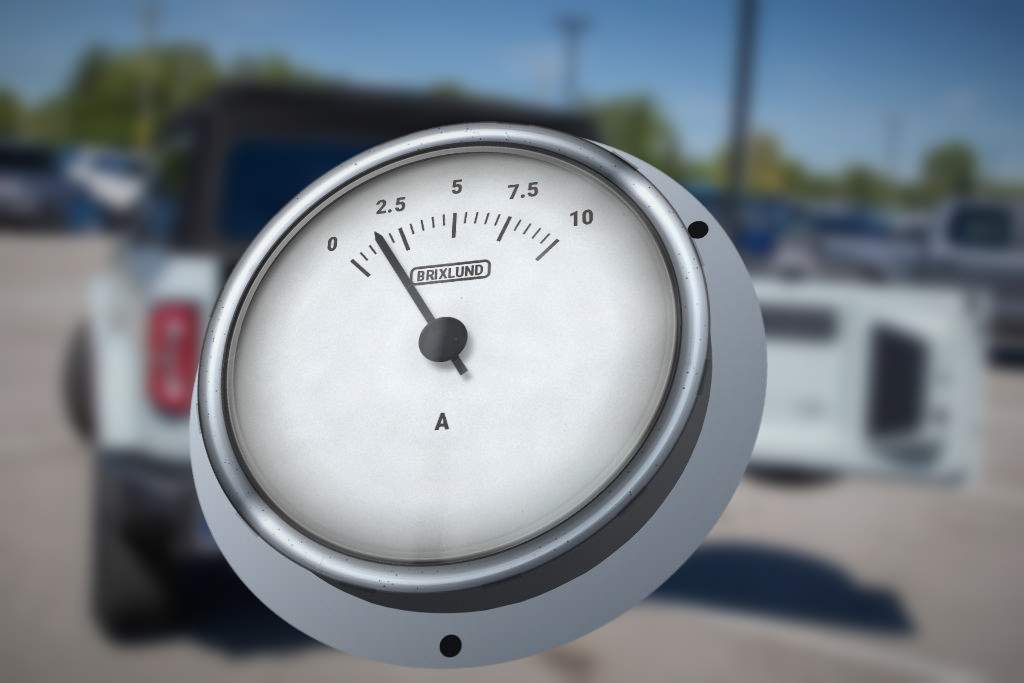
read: 1.5 A
